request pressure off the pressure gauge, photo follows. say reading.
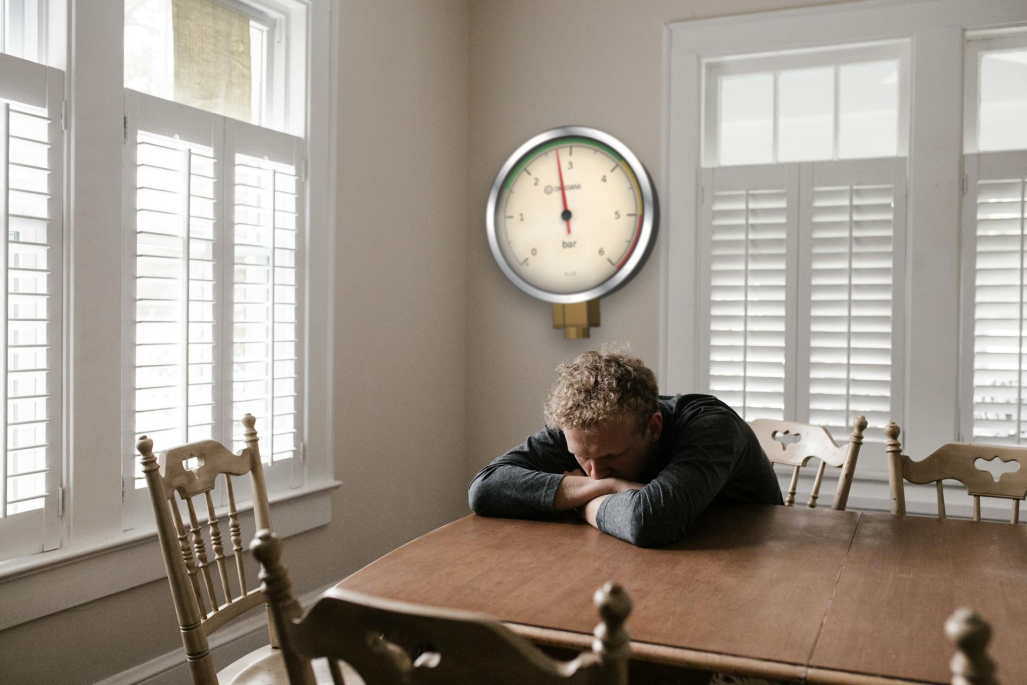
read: 2.75 bar
